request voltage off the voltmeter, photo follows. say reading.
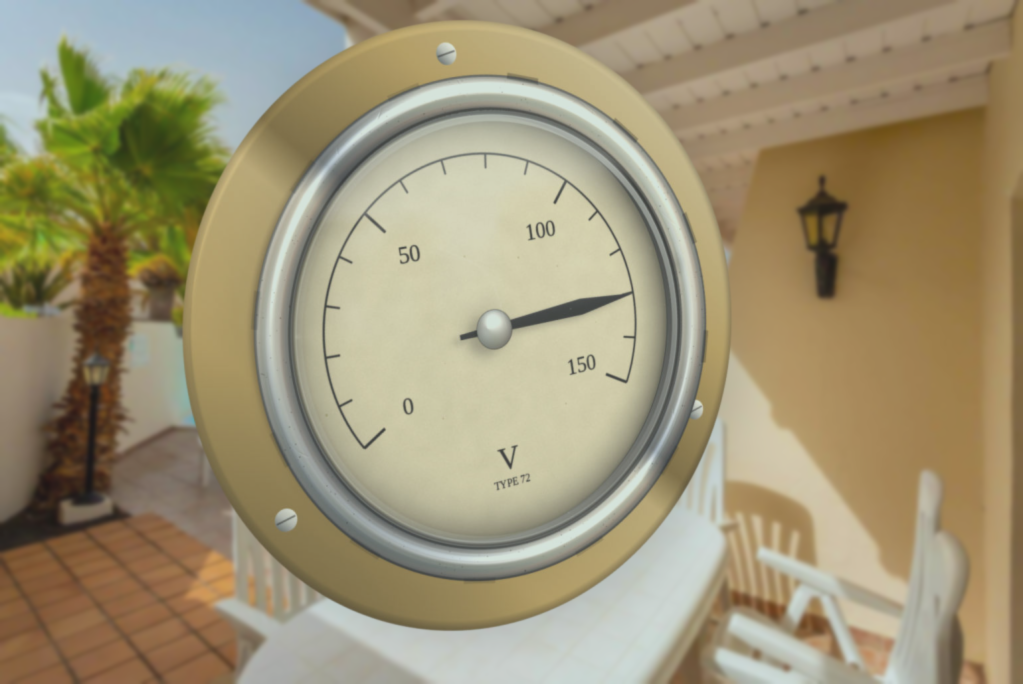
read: 130 V
